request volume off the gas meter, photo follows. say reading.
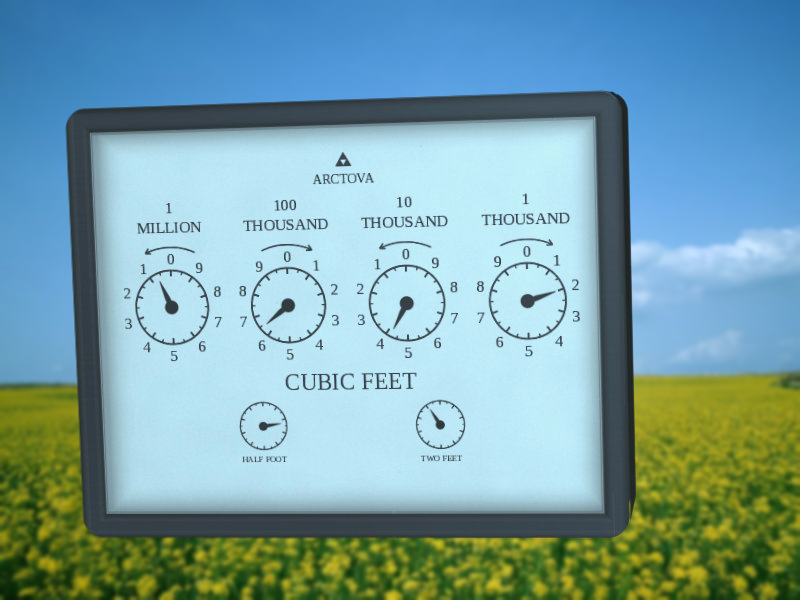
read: 64200 ft³
